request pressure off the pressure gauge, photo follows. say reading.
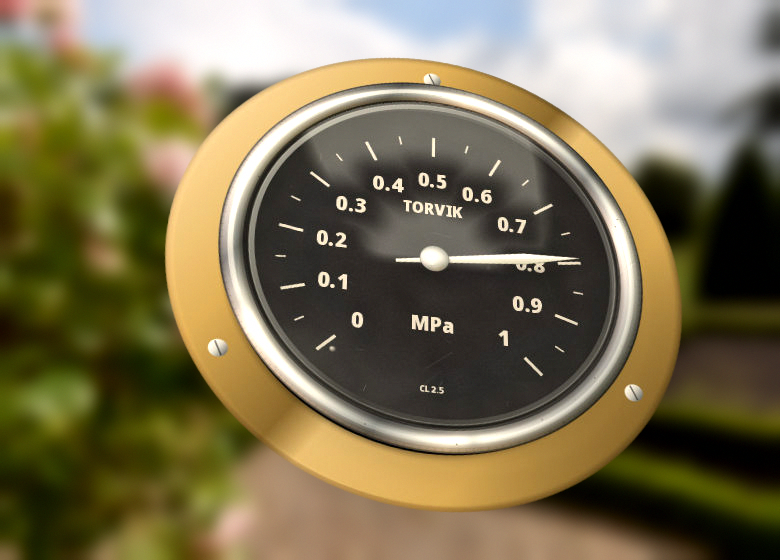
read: 0.8 MPa
